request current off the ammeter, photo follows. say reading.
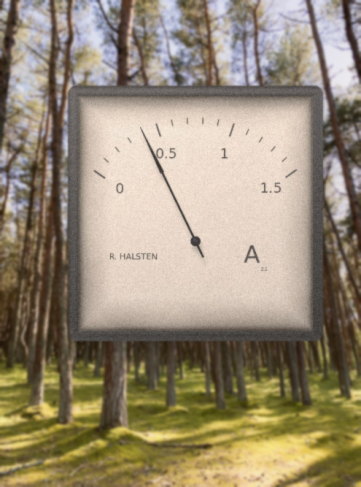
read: 0.4 A
